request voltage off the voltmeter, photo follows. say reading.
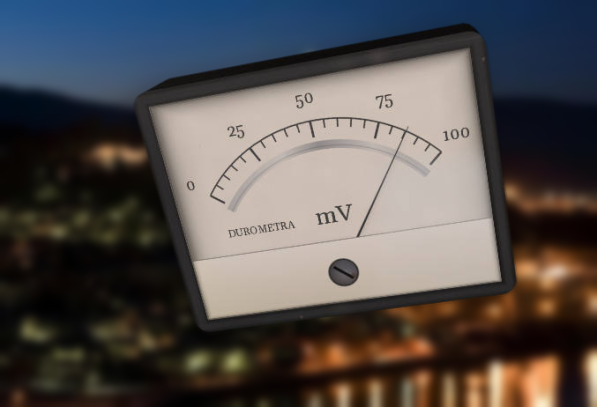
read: 85 mV
